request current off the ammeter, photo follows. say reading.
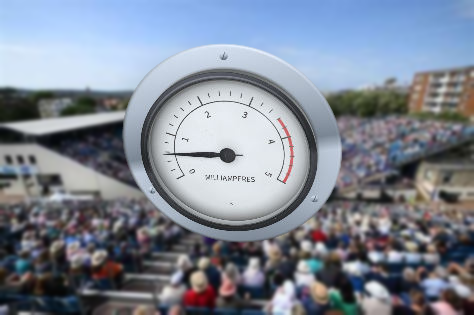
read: 0.6 mA
